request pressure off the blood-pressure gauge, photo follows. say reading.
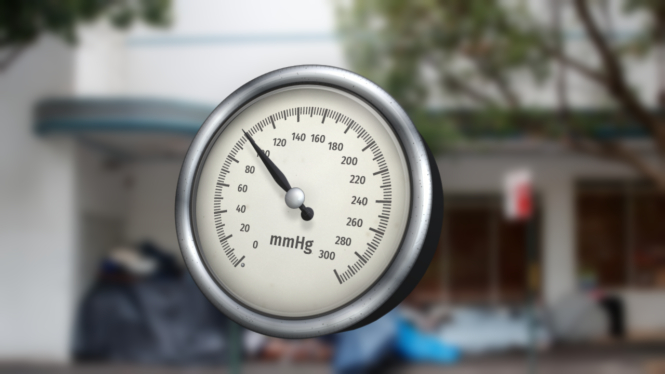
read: 100 mmHg
